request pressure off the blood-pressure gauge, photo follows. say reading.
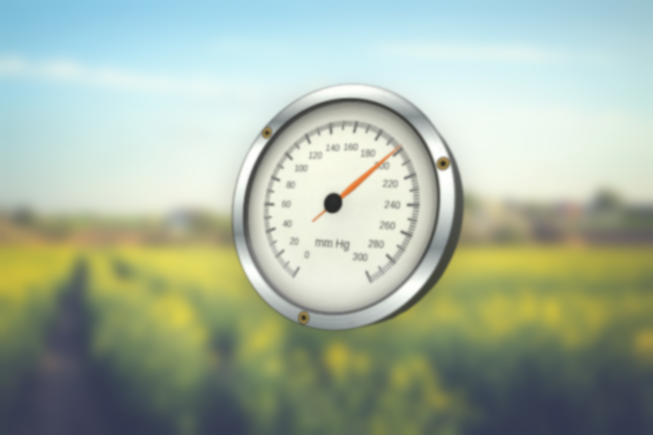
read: 200 mmHg
